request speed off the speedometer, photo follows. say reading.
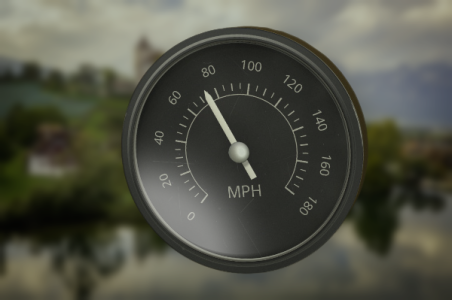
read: 75 mph
